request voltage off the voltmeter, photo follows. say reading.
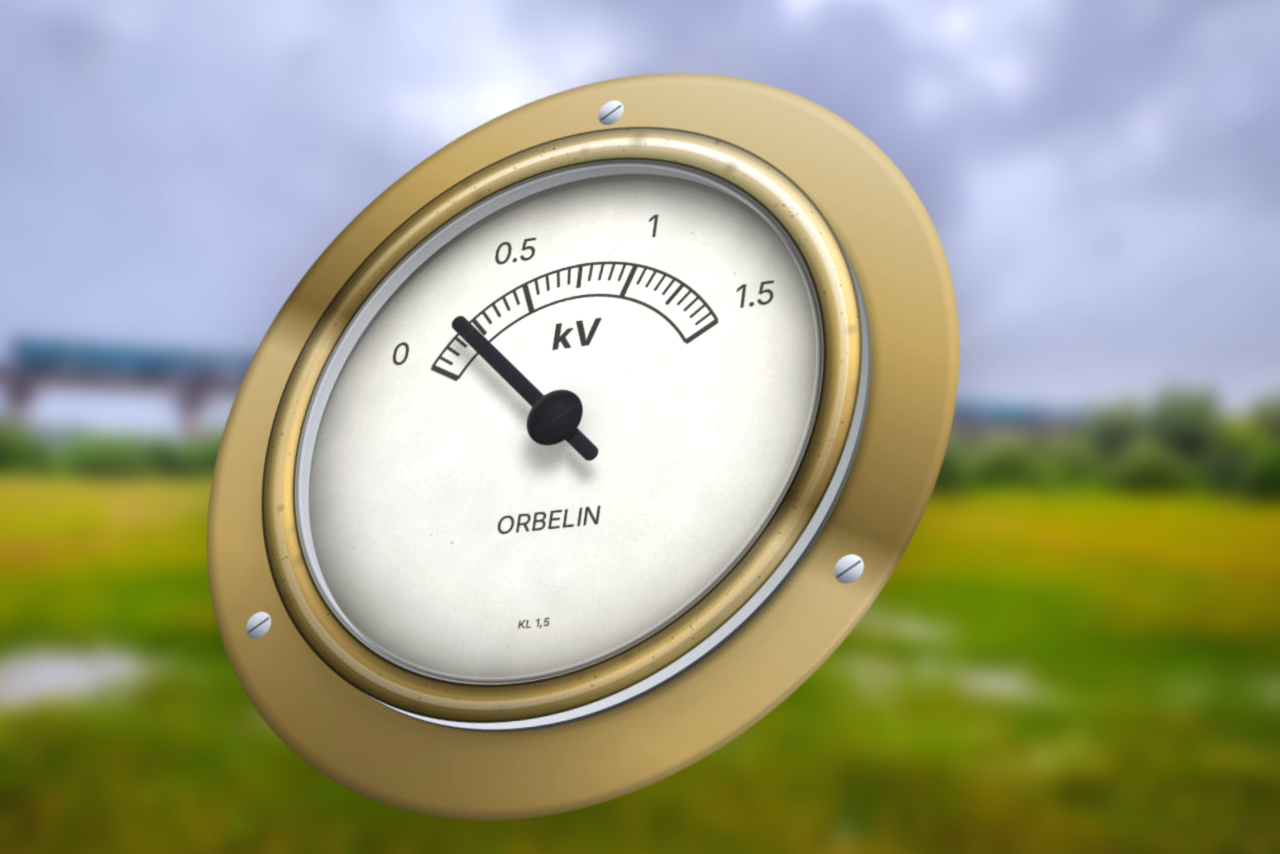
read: 0.2 kV
